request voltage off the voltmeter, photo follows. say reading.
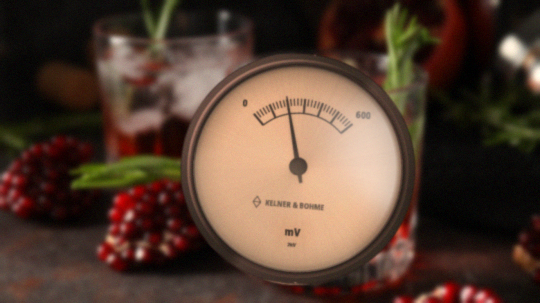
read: 200 mV
